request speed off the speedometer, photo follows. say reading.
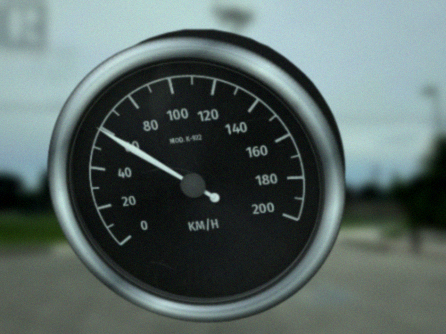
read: 60 km/h
